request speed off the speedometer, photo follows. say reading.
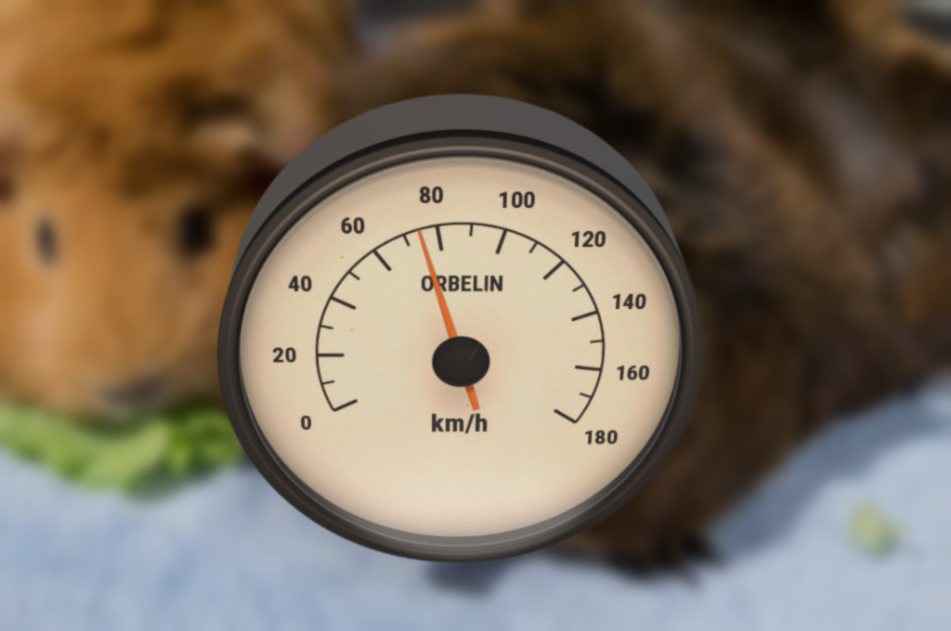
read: 75 km/h
